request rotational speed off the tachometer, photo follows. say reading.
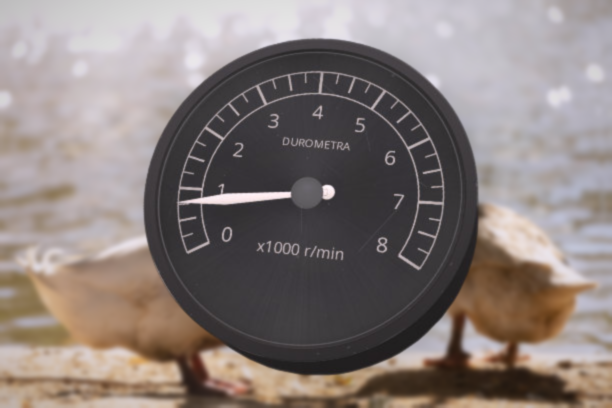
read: 750 rpm
